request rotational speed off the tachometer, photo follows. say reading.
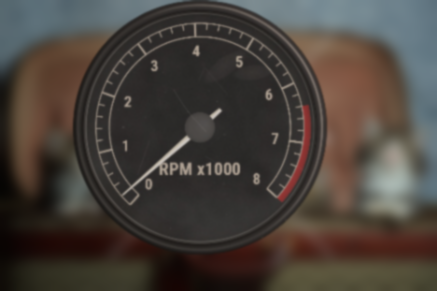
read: 200 rpm
